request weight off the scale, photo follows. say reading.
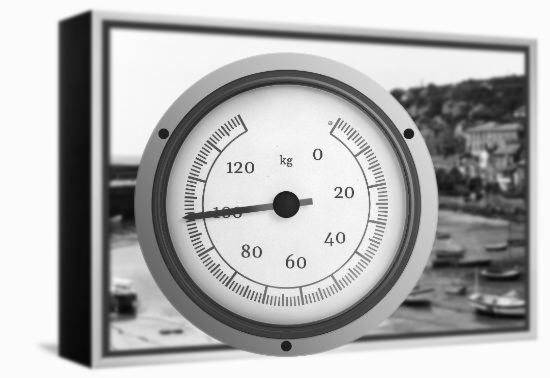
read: 100 kg
